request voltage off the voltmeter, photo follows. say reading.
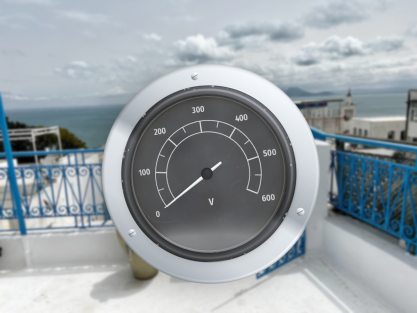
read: 0 V
